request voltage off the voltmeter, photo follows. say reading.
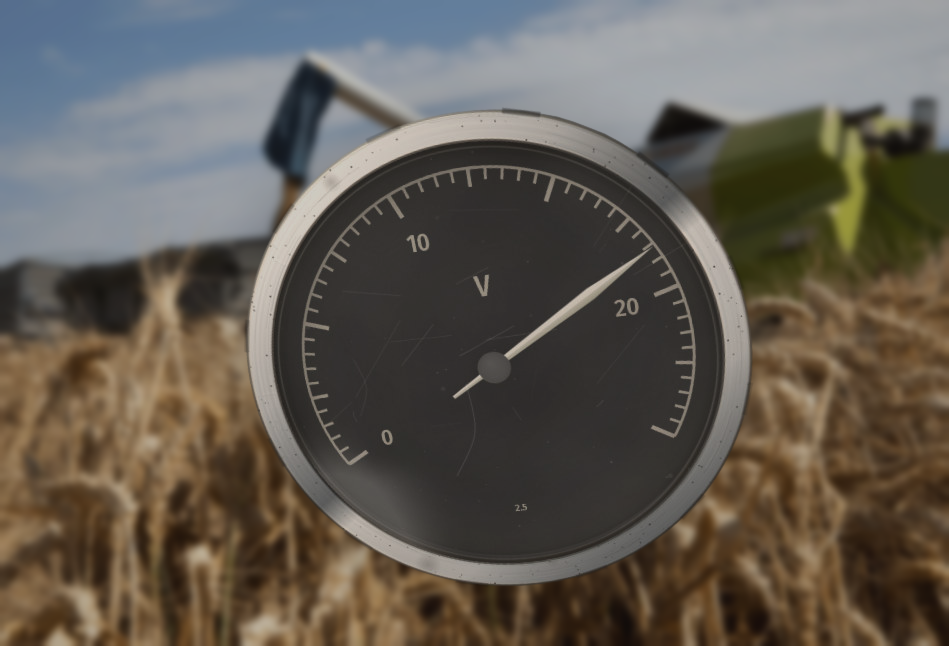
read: 18.5 V
